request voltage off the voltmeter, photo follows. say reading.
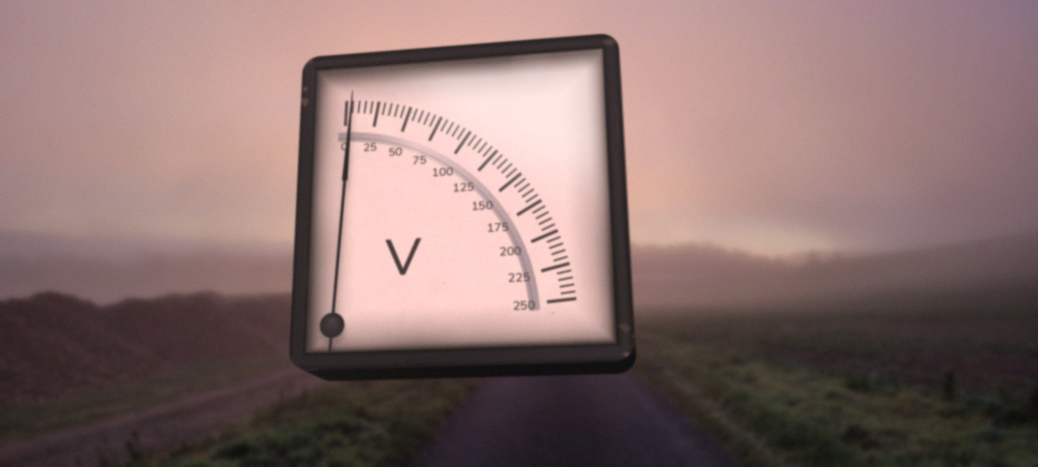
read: 5 V
